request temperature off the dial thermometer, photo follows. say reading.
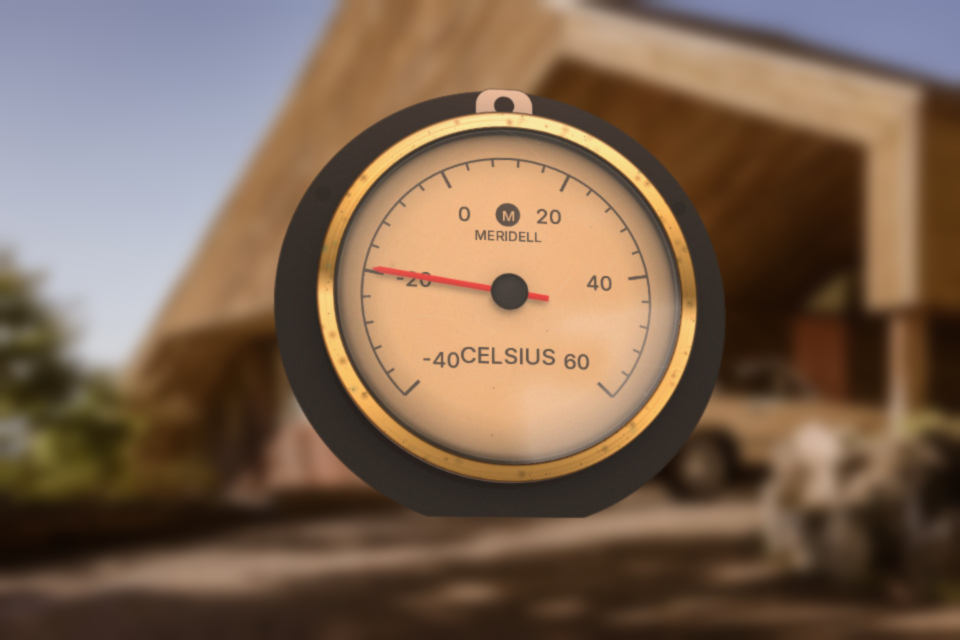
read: -20 °C
